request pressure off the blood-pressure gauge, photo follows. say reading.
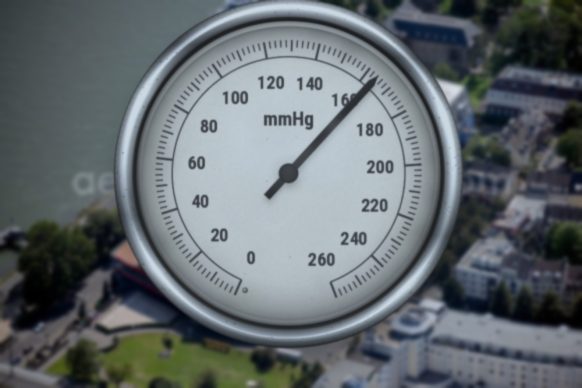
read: 164 mmHg
